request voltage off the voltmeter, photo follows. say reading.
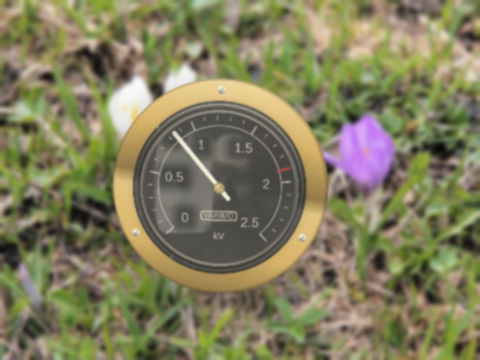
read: 0.85 kV
